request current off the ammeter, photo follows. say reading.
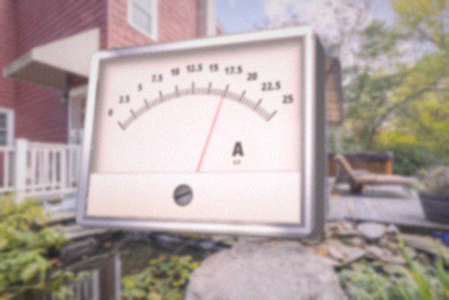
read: 17.5 A
